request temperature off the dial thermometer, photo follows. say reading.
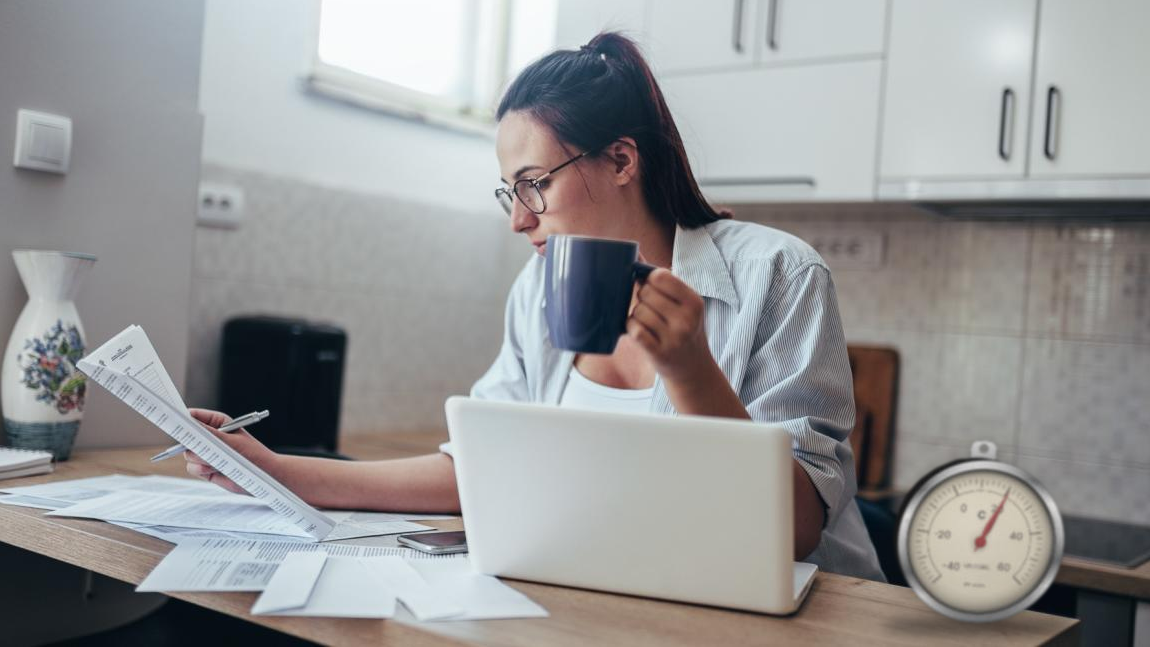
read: 20 °C
